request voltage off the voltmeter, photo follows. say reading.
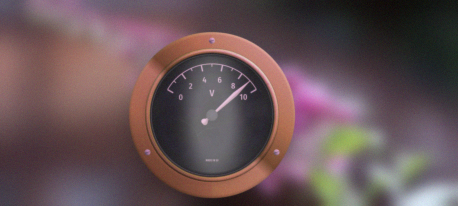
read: 9 V
